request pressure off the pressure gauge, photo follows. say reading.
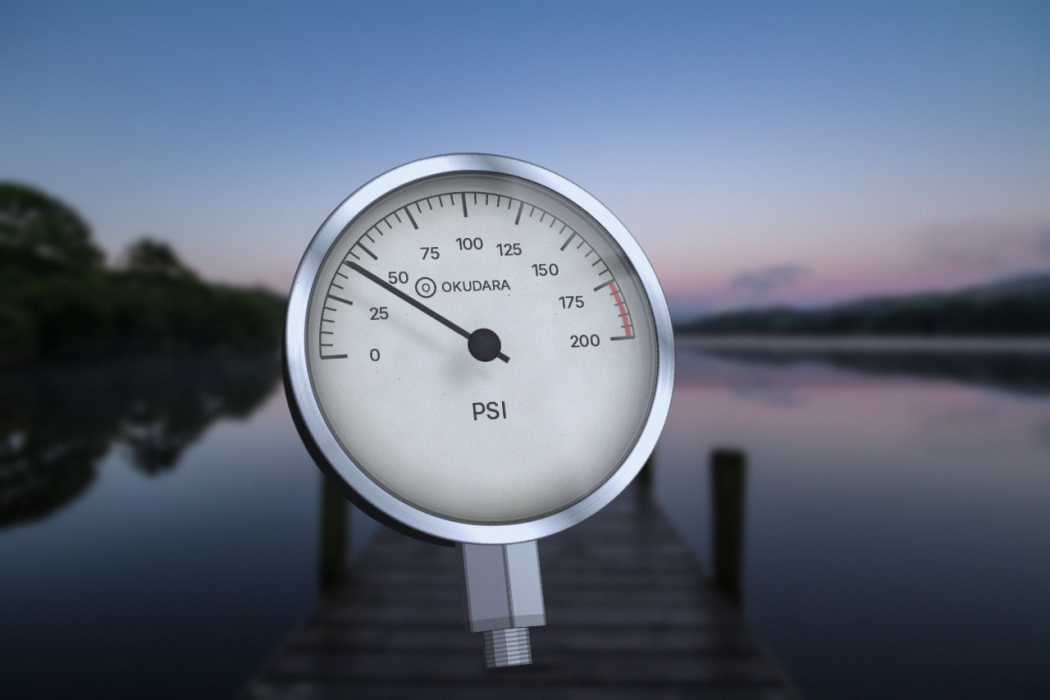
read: 40 psi
